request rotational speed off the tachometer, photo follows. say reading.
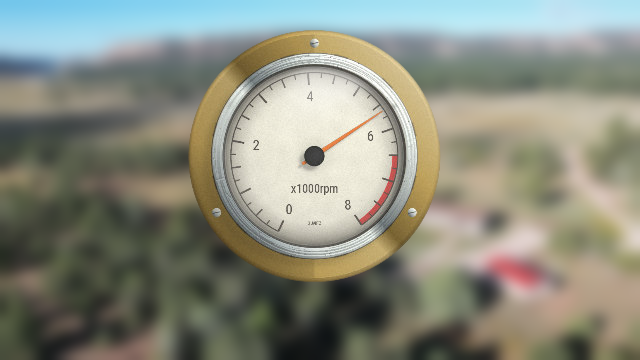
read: 5625 rpm
